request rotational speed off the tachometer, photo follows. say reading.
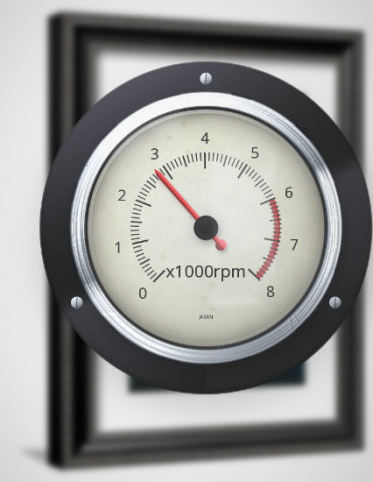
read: 2800 rpm
